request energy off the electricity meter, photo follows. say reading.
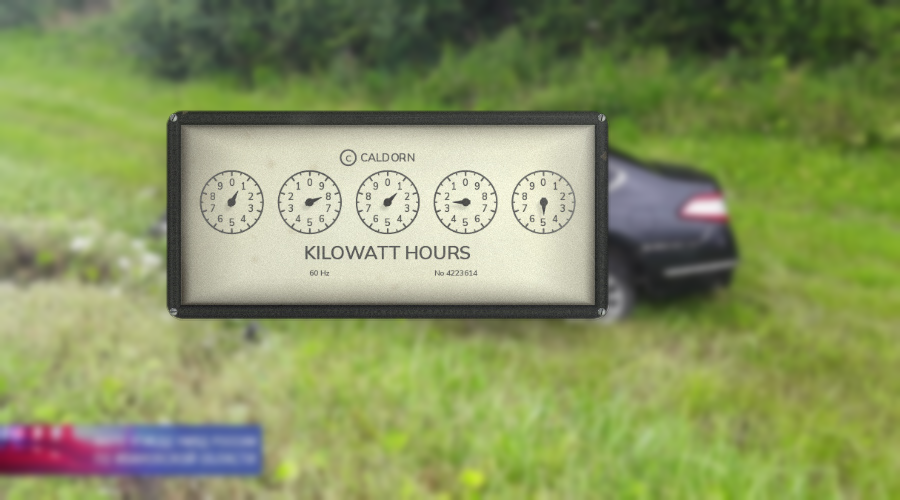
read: 8125 kWh
